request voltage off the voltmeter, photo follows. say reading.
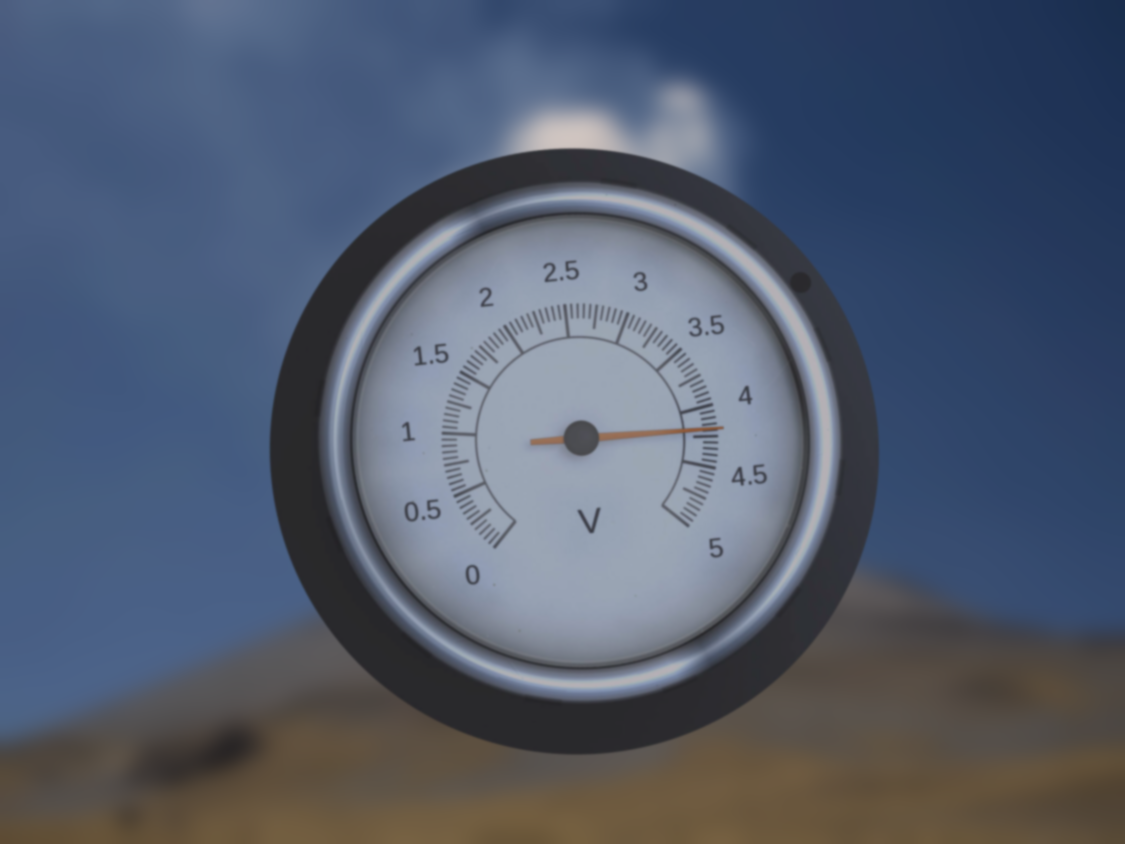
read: 4.2 V
